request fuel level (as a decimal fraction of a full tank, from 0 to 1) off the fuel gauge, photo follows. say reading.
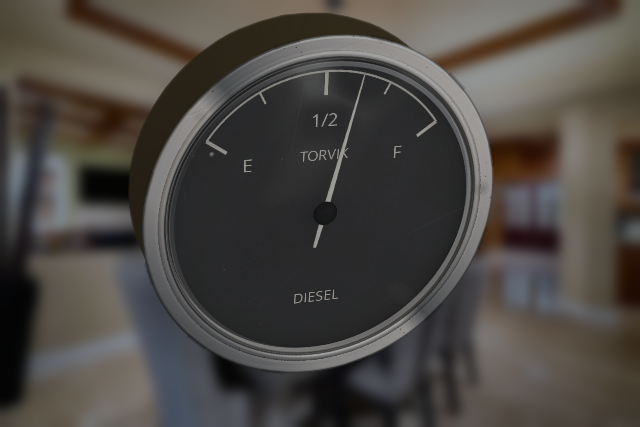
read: 0.625
